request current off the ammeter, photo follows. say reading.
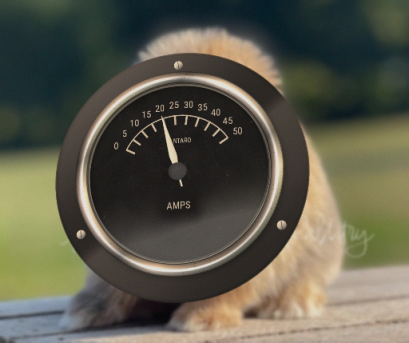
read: 20 A
